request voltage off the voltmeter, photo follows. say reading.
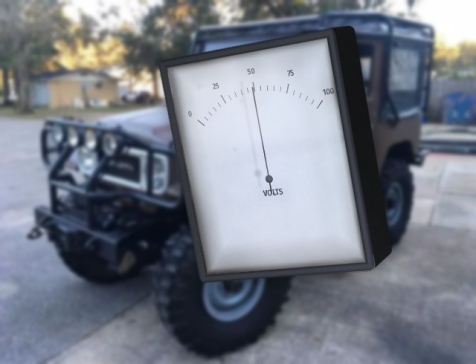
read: 50 V
